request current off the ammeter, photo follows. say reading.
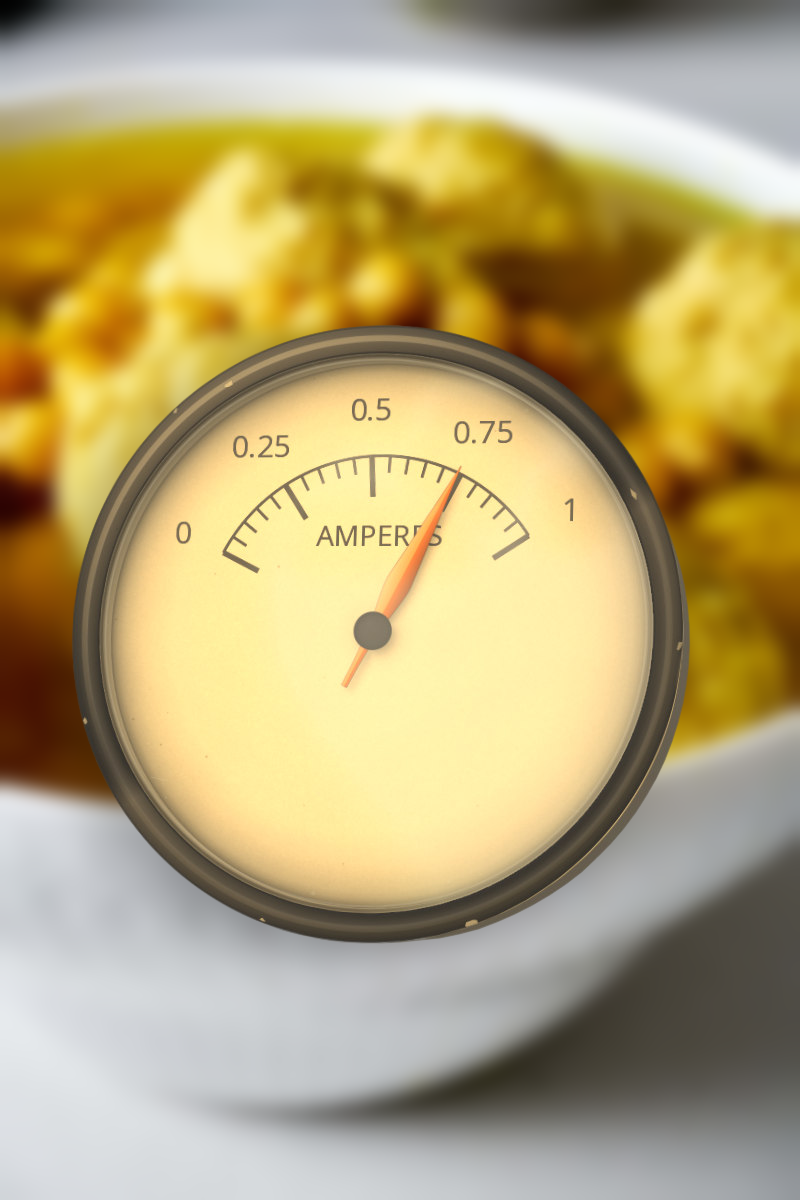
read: 0.75 A
